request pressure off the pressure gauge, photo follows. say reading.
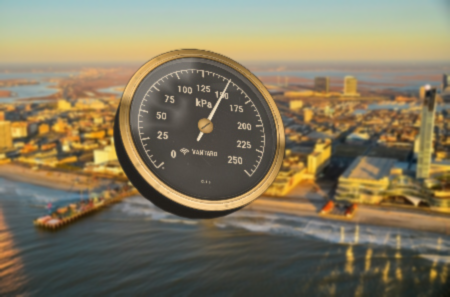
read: 150 kPa
